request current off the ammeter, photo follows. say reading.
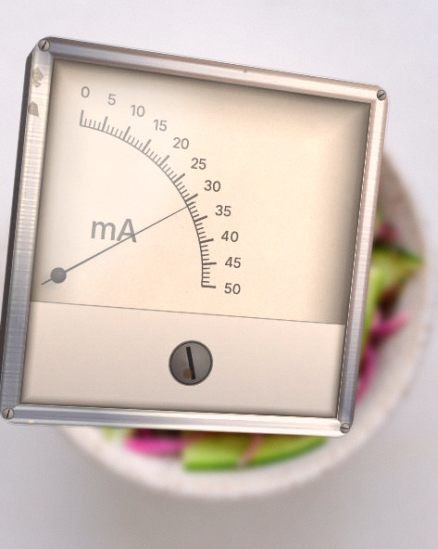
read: 31 mA
